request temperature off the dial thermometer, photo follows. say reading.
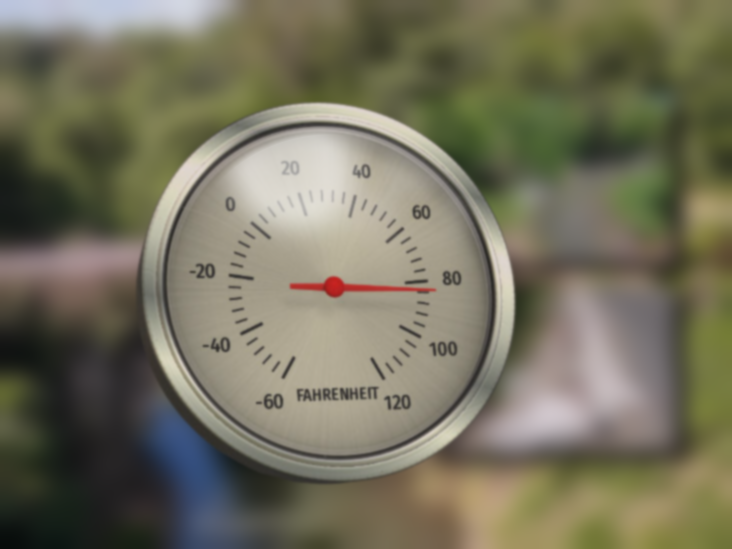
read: 84 °F
